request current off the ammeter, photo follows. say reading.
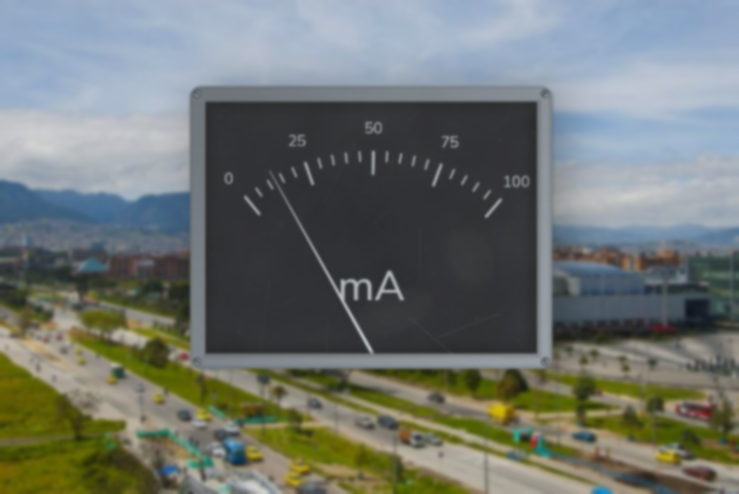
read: 12.5 mA
